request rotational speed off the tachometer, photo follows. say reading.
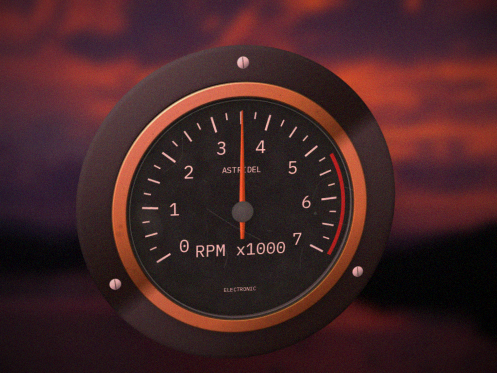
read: 3500 rpm
